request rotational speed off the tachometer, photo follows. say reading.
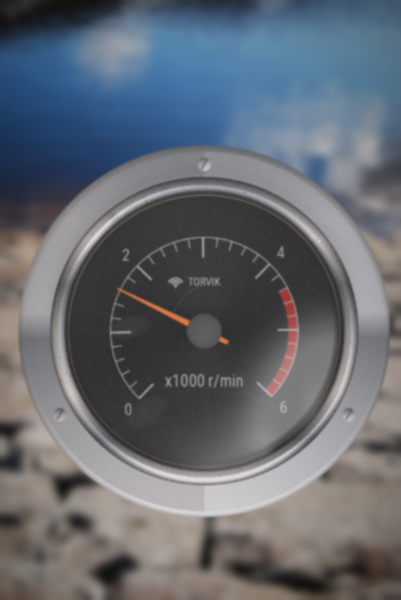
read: 1600 rpm
